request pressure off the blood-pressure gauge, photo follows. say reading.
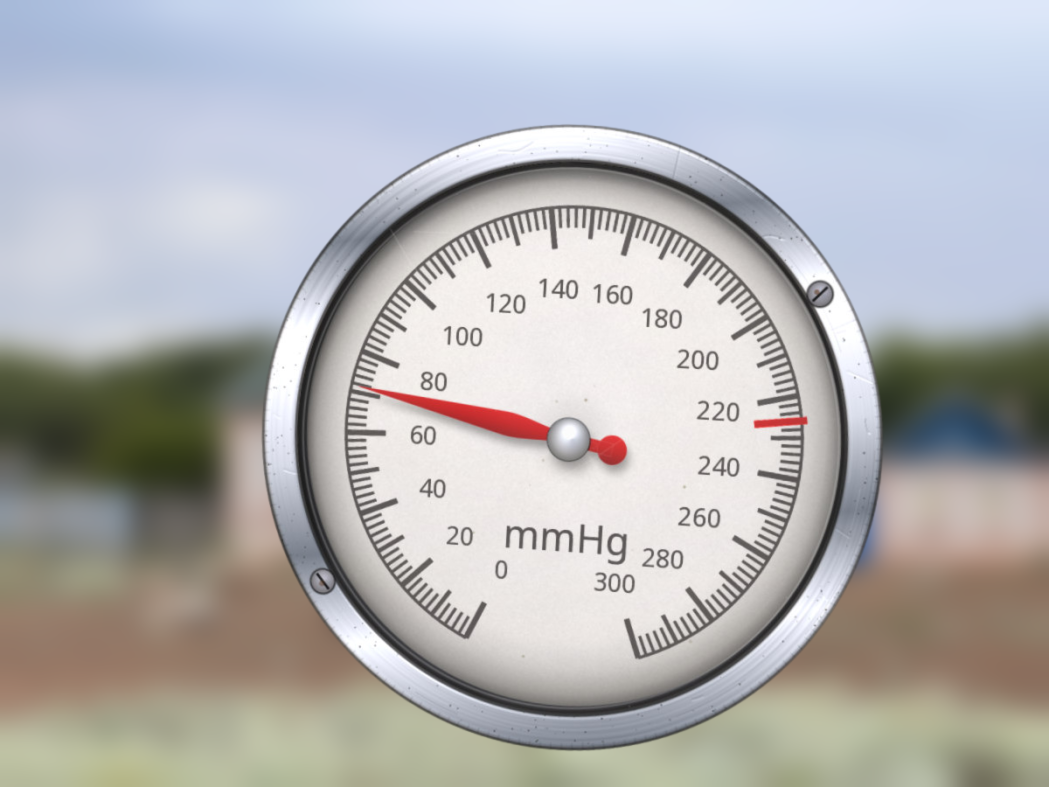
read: 72 mmHg
